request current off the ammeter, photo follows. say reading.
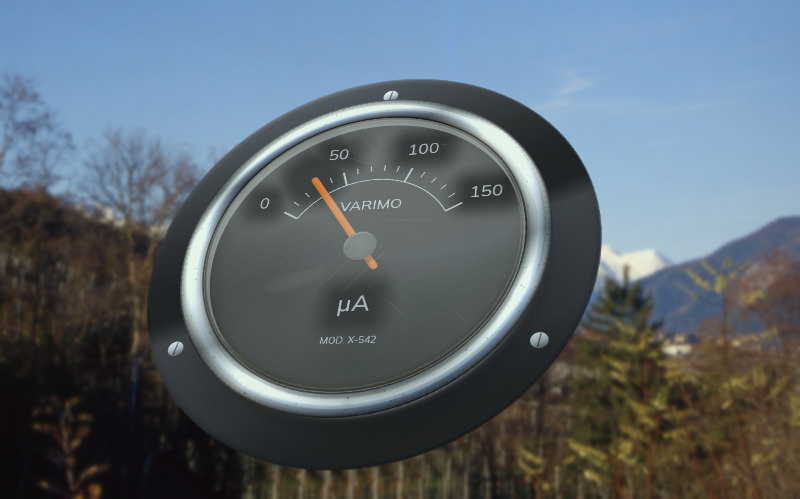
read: 30 µA
